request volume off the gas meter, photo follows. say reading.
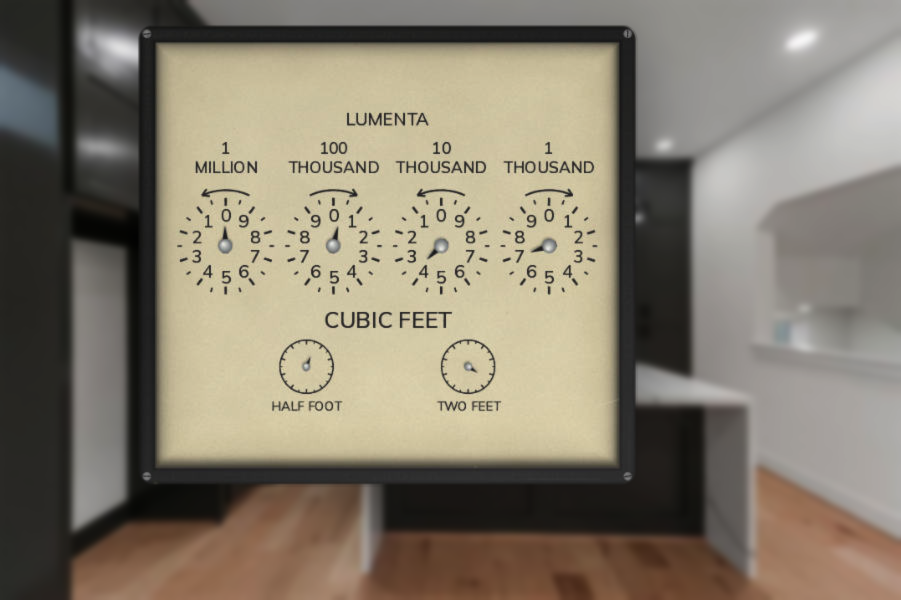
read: 3700 ft³
